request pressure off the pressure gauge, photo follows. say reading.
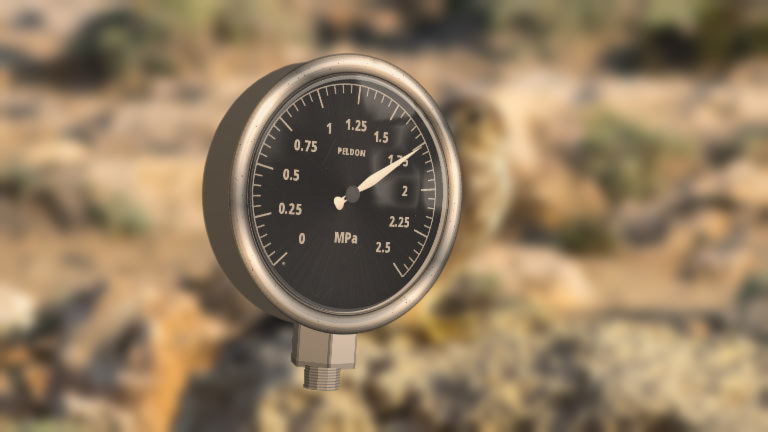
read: 1.75 MPa
